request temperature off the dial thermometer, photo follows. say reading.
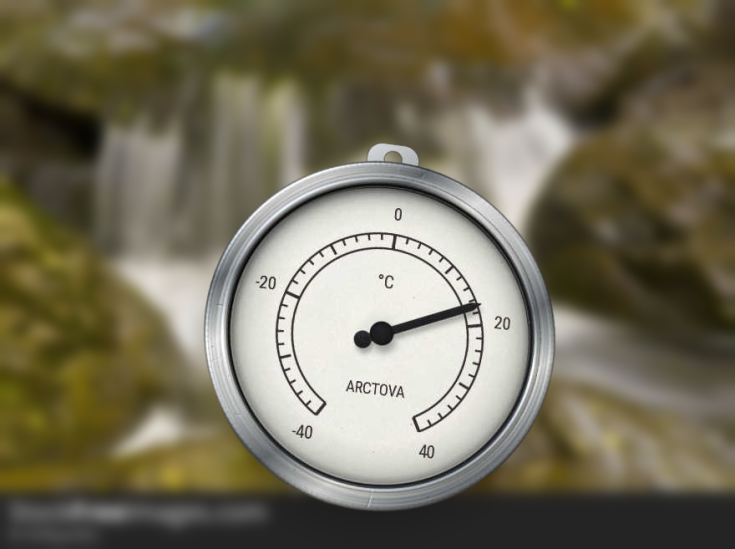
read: 17 °C
